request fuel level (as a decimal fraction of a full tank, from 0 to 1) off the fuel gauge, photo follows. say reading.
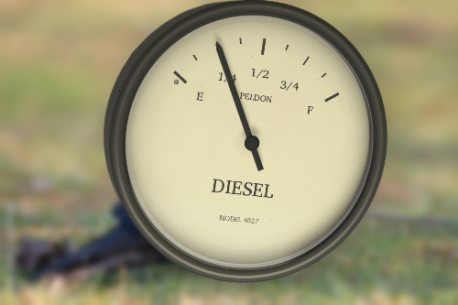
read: 0.25
